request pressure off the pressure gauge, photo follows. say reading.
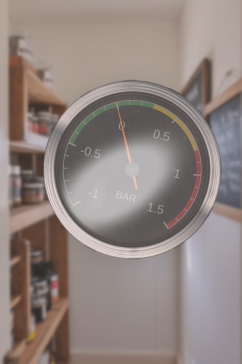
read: 0 bar
